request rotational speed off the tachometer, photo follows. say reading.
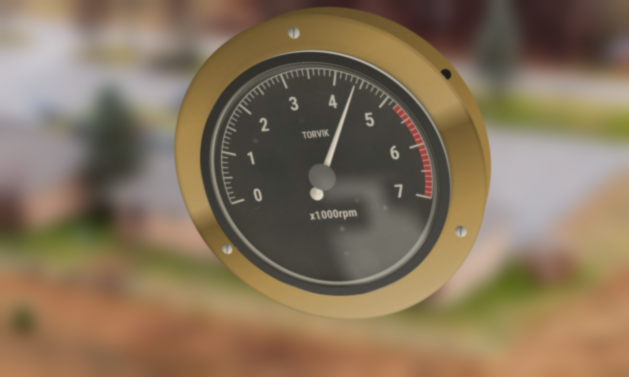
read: 4400 rpm
